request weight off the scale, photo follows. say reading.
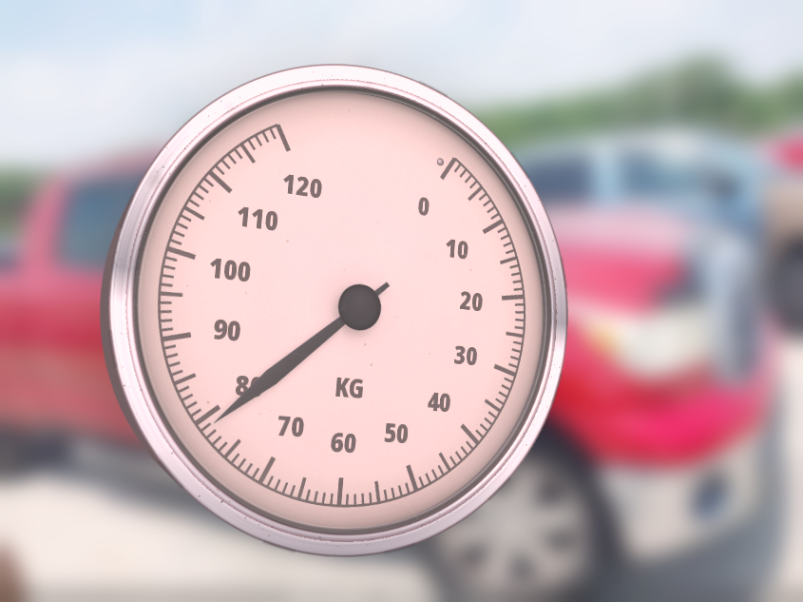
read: 79 kg
